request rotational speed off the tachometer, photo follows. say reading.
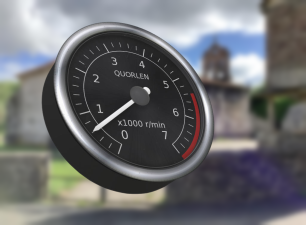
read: 600 rpm
